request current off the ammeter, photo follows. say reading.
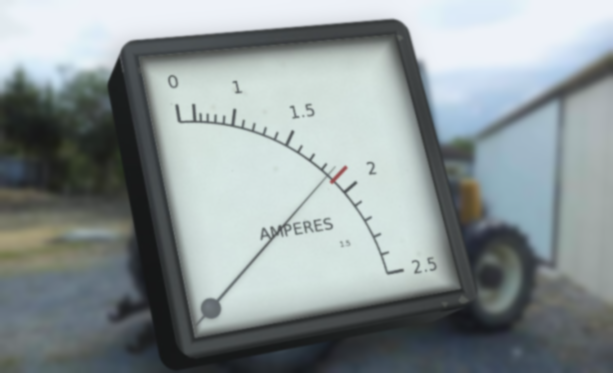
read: 1.85 A
